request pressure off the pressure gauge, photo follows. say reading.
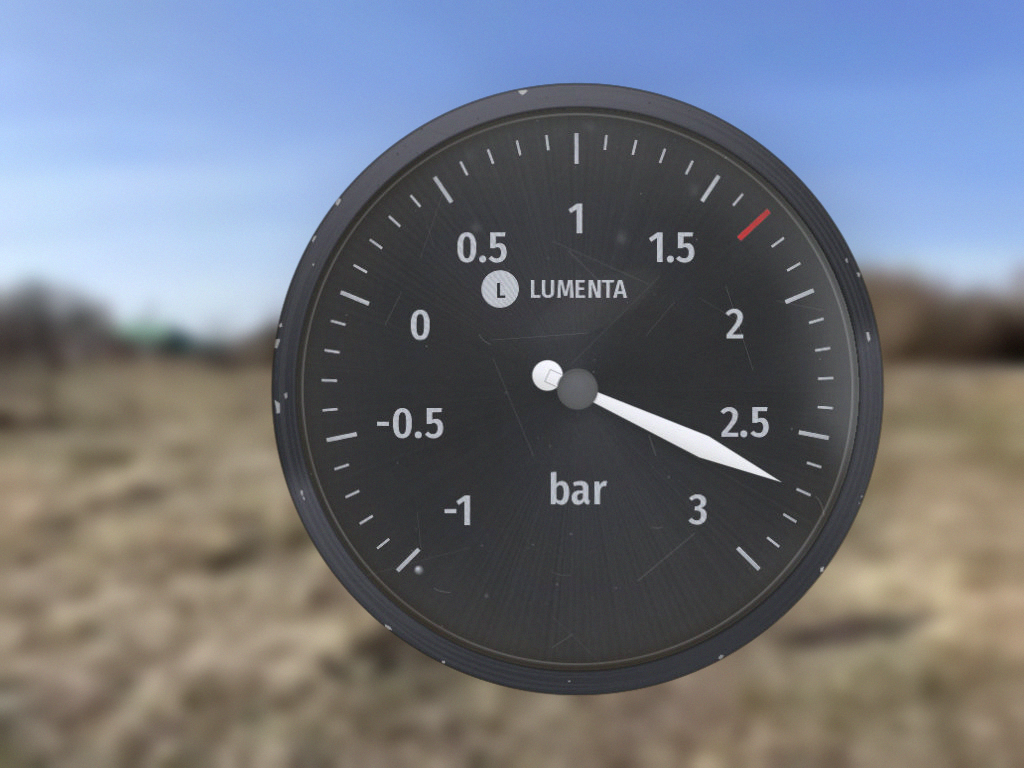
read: 2.7 bar
